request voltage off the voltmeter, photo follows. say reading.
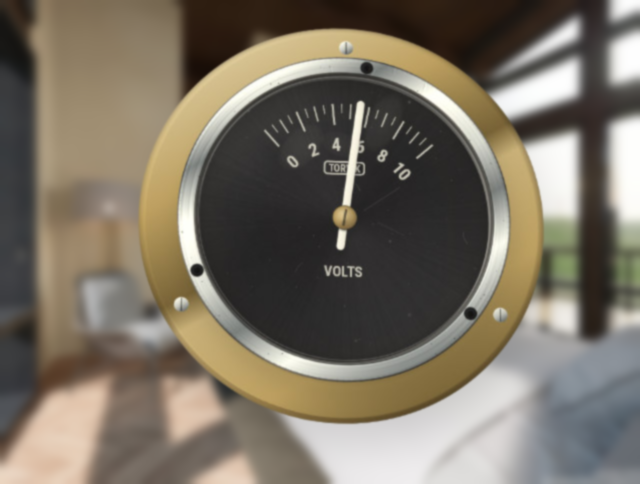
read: 5.5 V
